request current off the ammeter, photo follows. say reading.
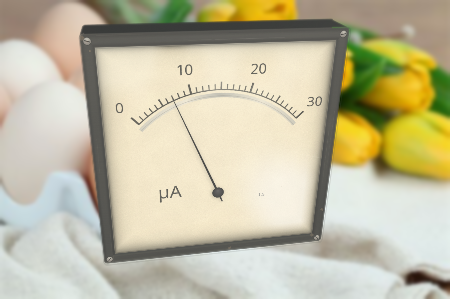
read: 7 µA
